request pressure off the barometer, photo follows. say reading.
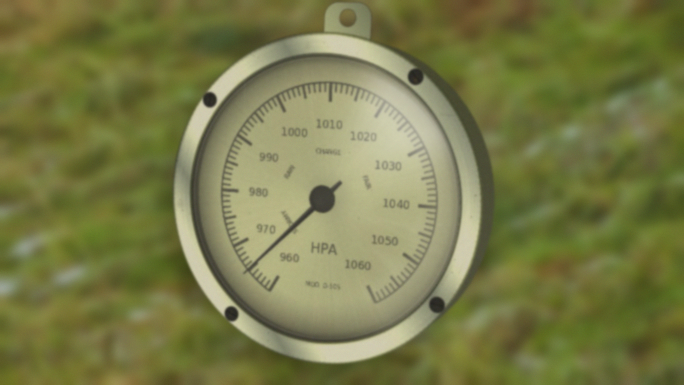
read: 965 hPa
